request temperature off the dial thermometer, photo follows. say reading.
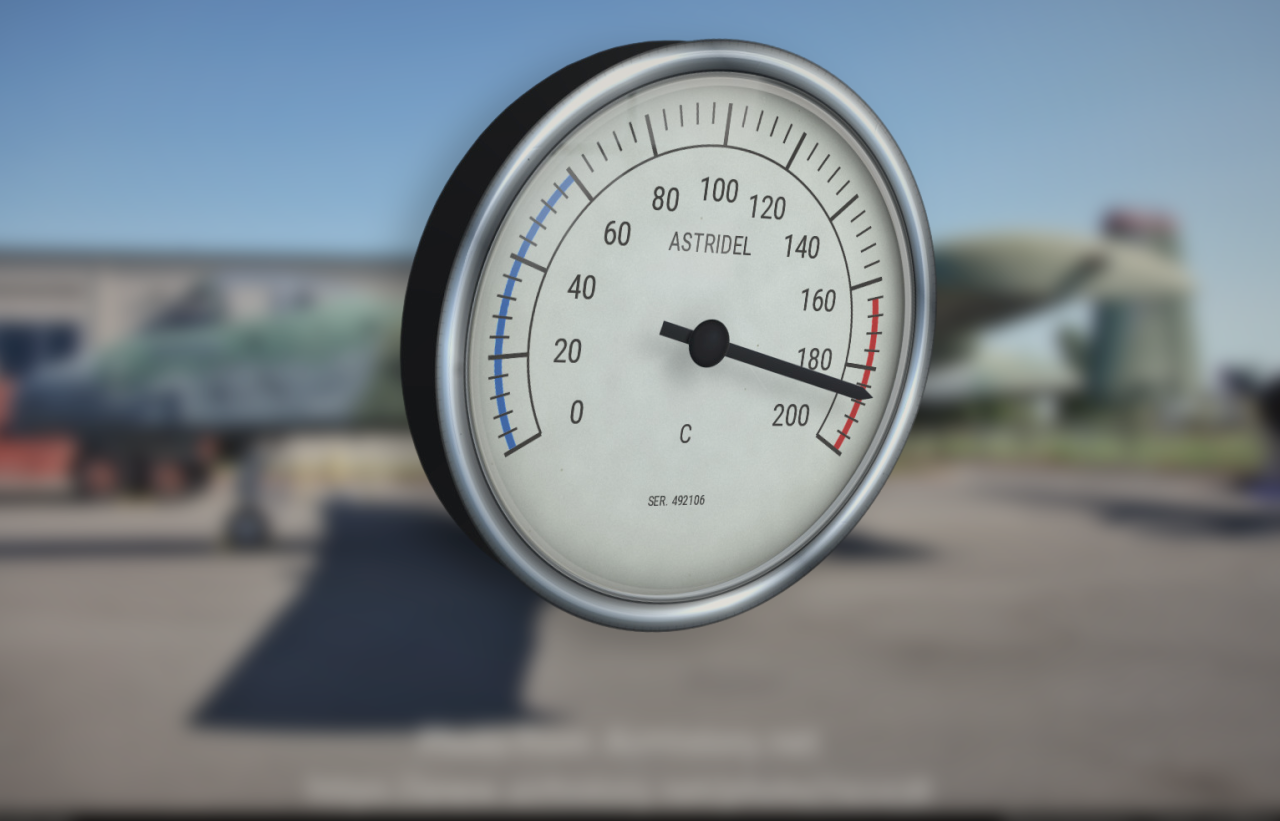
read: 186 °C
